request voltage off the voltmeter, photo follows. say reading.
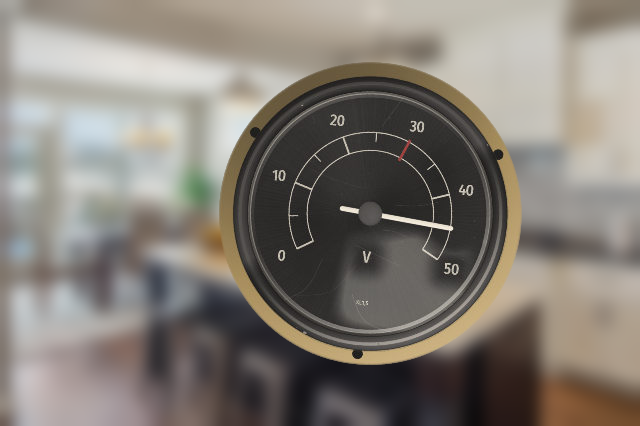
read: 45 V
